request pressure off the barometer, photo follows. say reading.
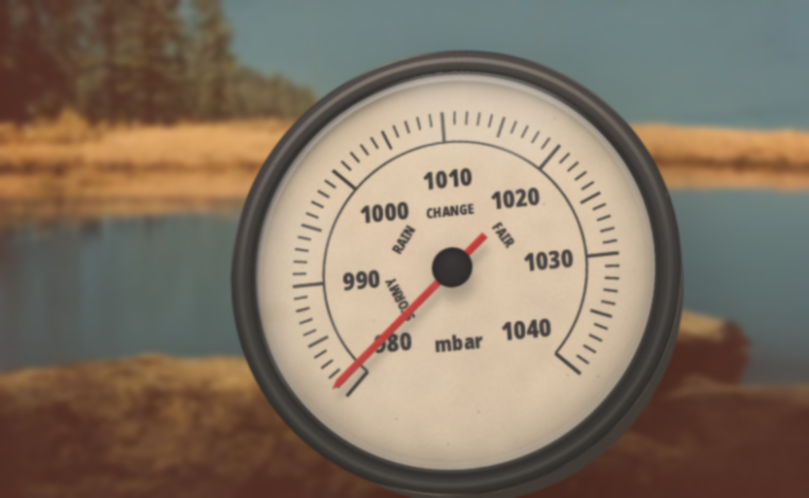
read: 981 mbar
